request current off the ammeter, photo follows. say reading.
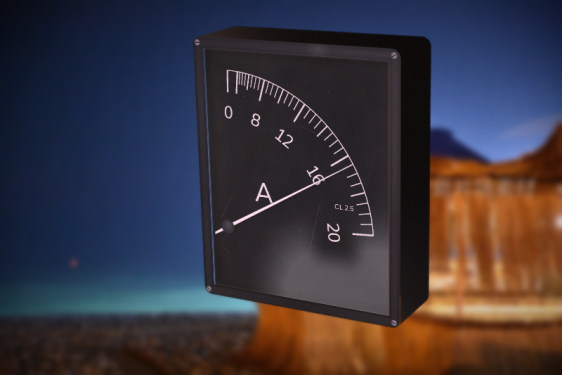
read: 16.5 A
